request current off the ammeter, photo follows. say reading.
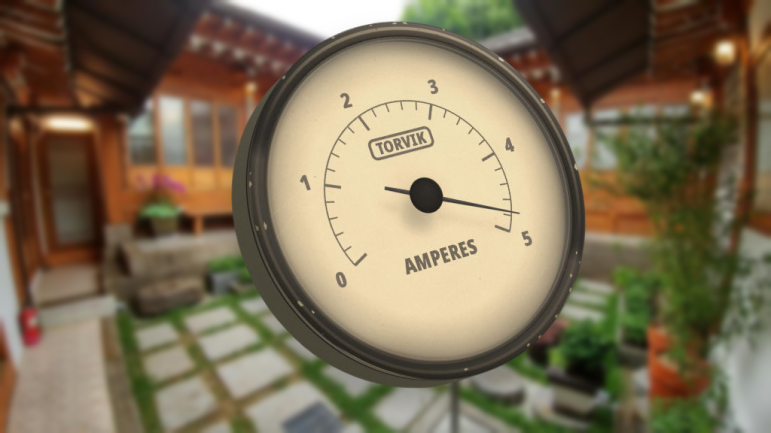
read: 4.8 A
